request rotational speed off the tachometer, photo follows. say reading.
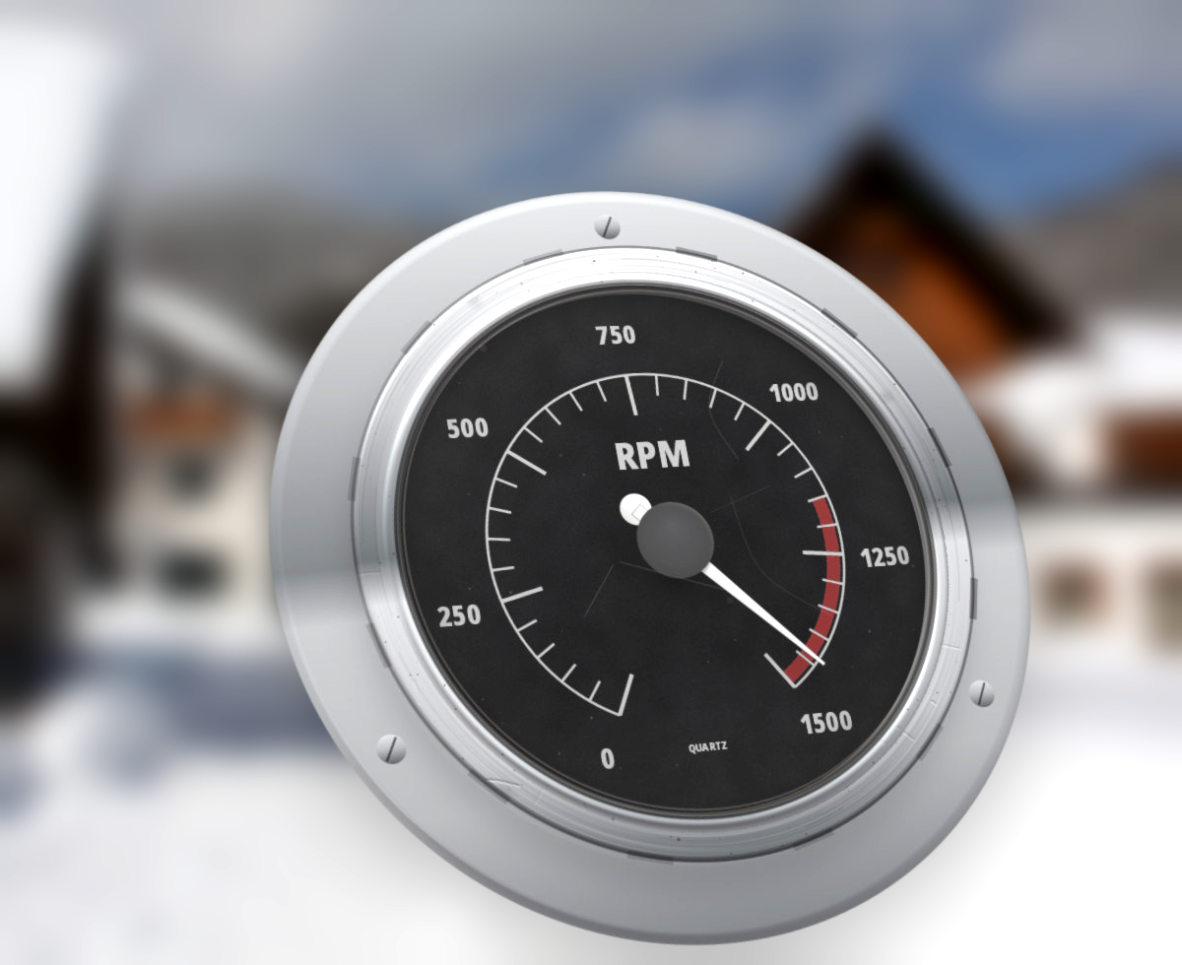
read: 1450 rpm
